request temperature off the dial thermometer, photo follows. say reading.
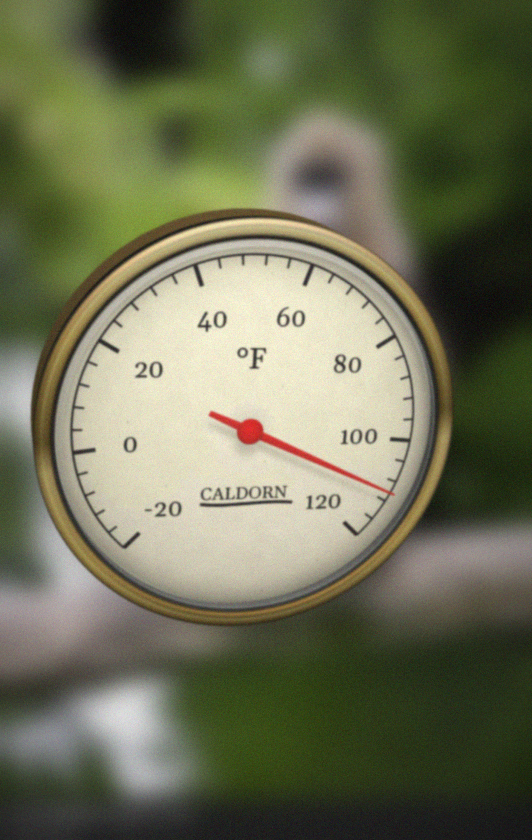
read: 110 °F
